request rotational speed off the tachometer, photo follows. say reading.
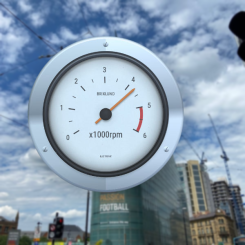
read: 4250 rpm
